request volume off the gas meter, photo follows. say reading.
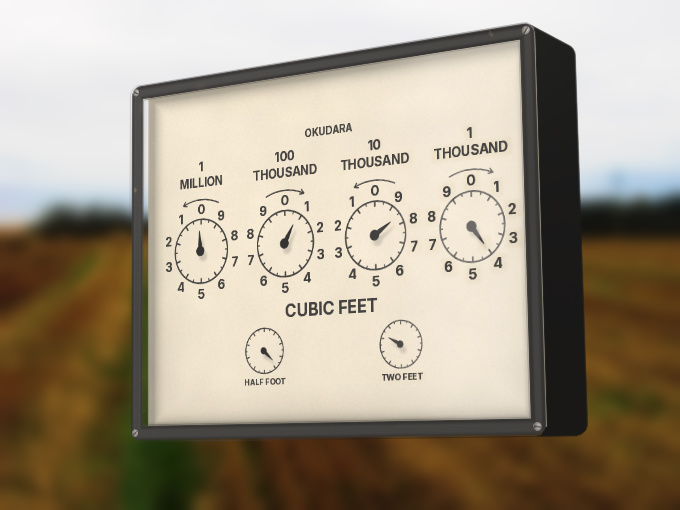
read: 8400 ft³
